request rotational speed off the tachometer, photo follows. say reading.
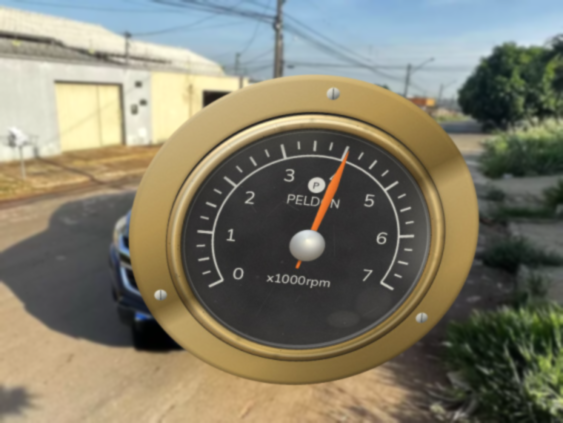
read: 4000 rpm
